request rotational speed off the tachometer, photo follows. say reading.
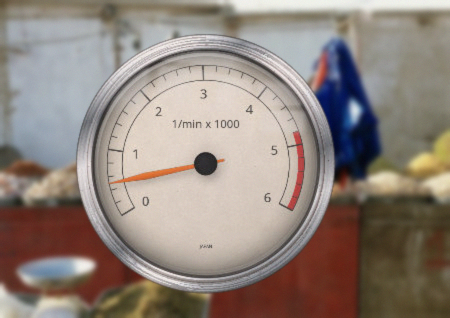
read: 500 rpm
